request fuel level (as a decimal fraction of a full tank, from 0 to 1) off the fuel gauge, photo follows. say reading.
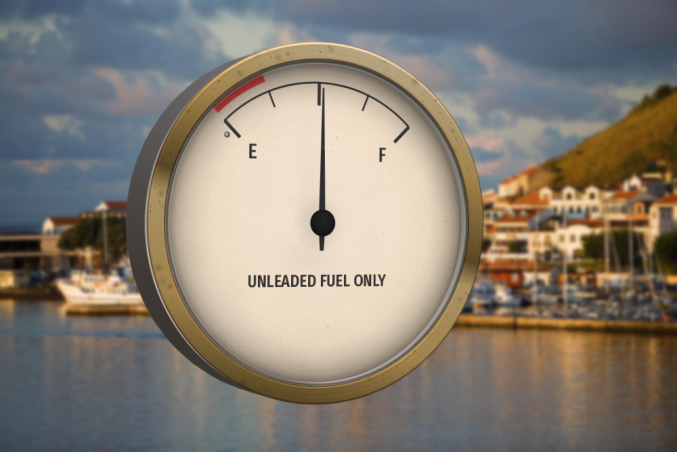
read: 0.5
